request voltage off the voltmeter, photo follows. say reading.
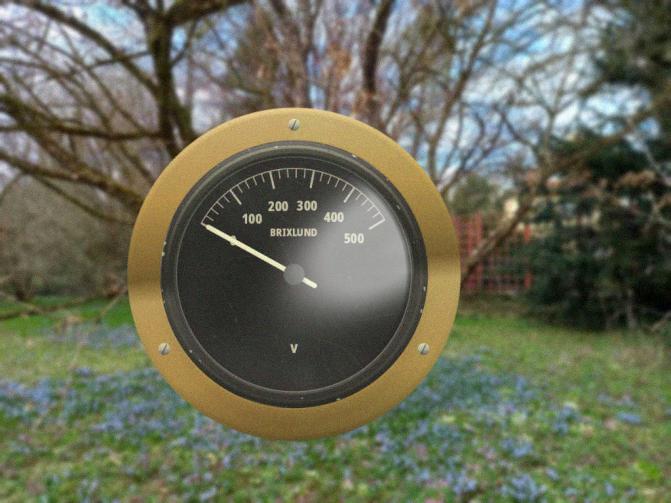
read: 0 V
